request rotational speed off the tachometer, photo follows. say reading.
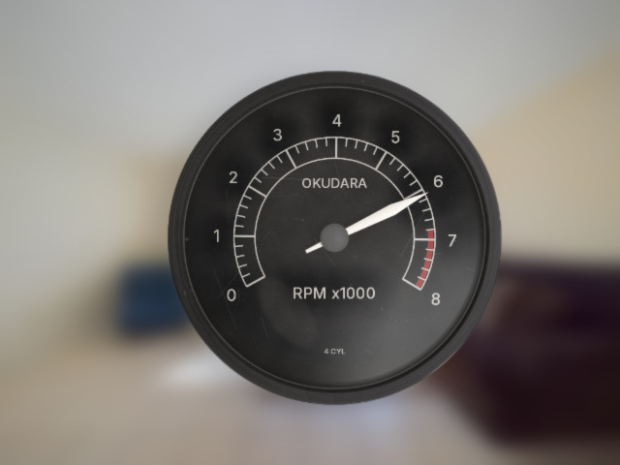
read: 6100 rpm
